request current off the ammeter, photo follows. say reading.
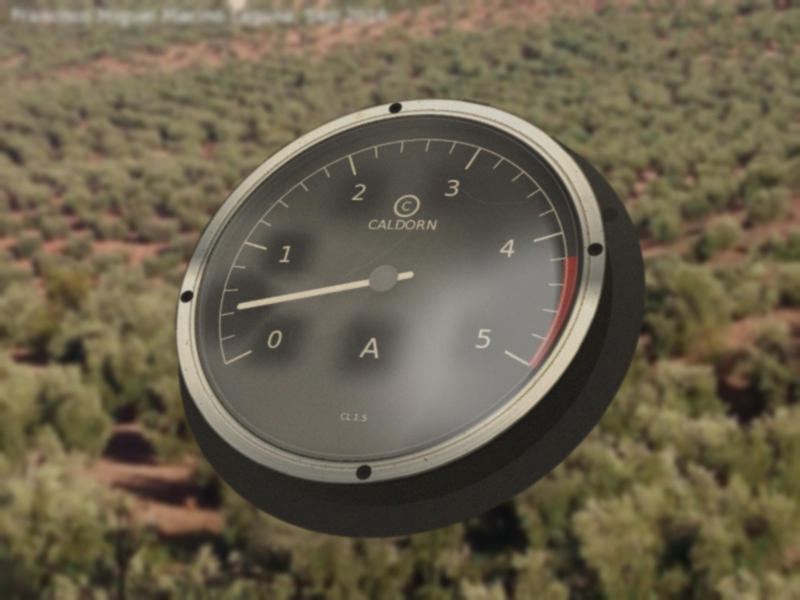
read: 0.4 A
